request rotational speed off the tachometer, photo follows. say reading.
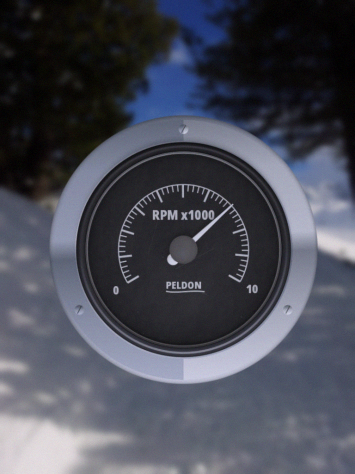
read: 7000 rpm
